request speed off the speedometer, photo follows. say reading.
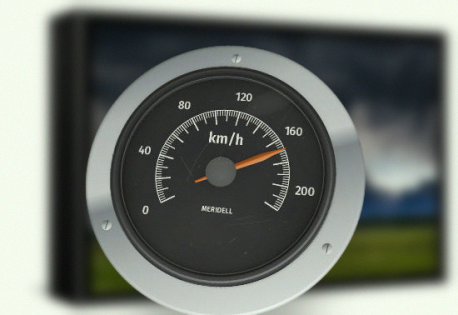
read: 170 km/h
